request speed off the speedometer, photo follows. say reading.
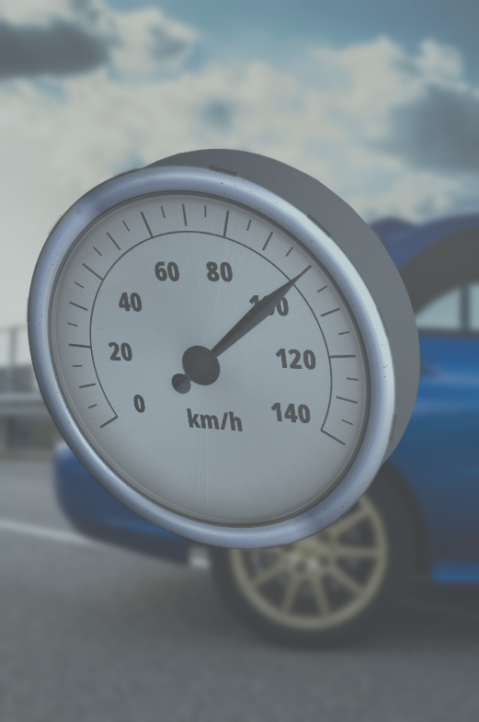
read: 100 km/h
